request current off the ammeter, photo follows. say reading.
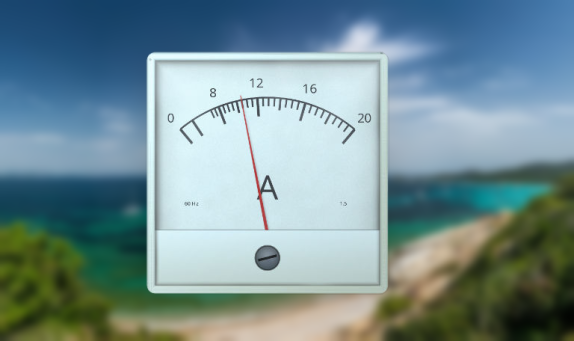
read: 10.5 A
